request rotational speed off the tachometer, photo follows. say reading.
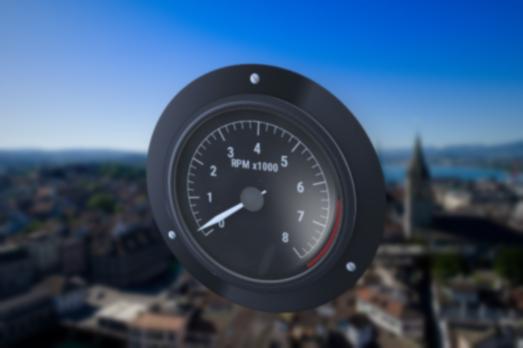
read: 200 rpm
